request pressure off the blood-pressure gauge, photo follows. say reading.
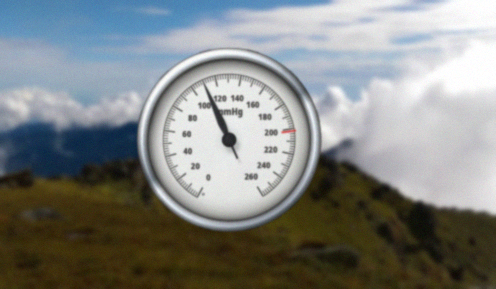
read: 110 mmHg
